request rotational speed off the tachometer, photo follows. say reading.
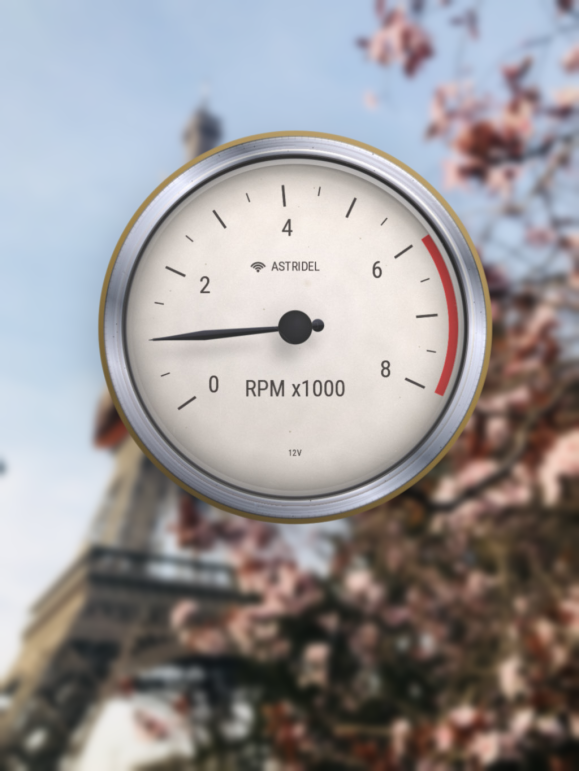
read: 1000 rpm
